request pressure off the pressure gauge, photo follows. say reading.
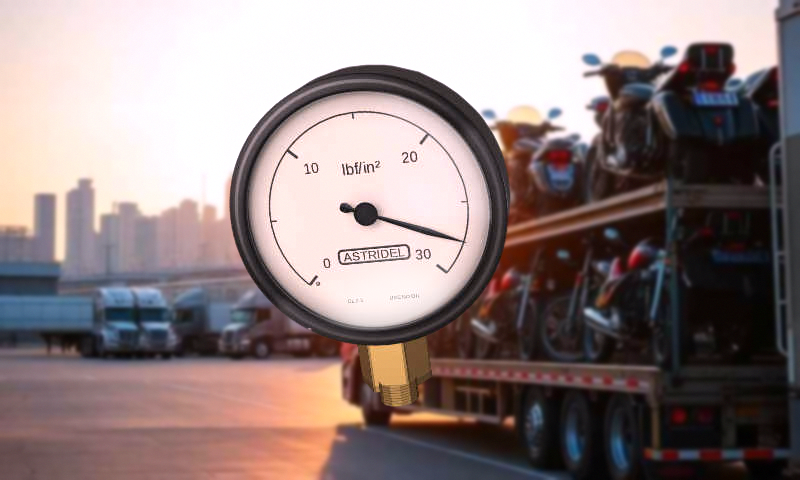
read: 27.5 psi
